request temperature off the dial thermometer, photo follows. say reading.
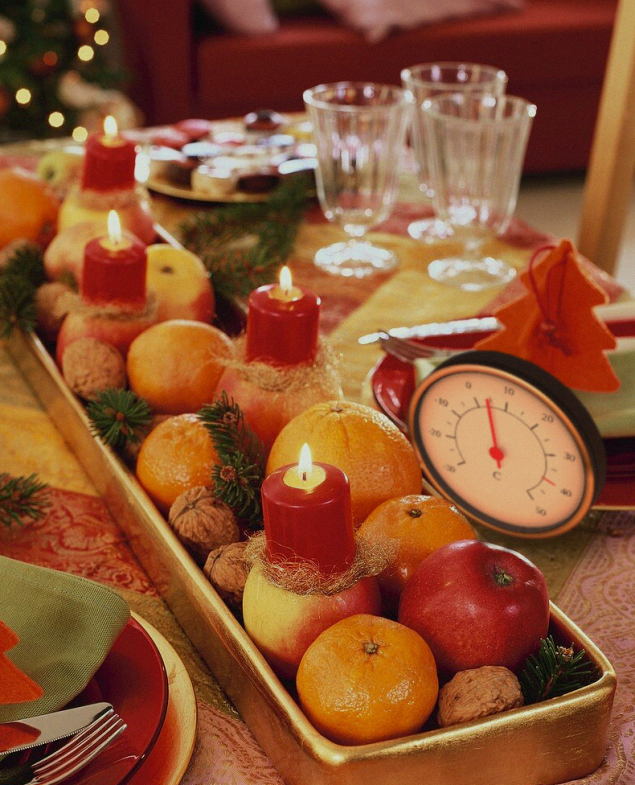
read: 5 °C
